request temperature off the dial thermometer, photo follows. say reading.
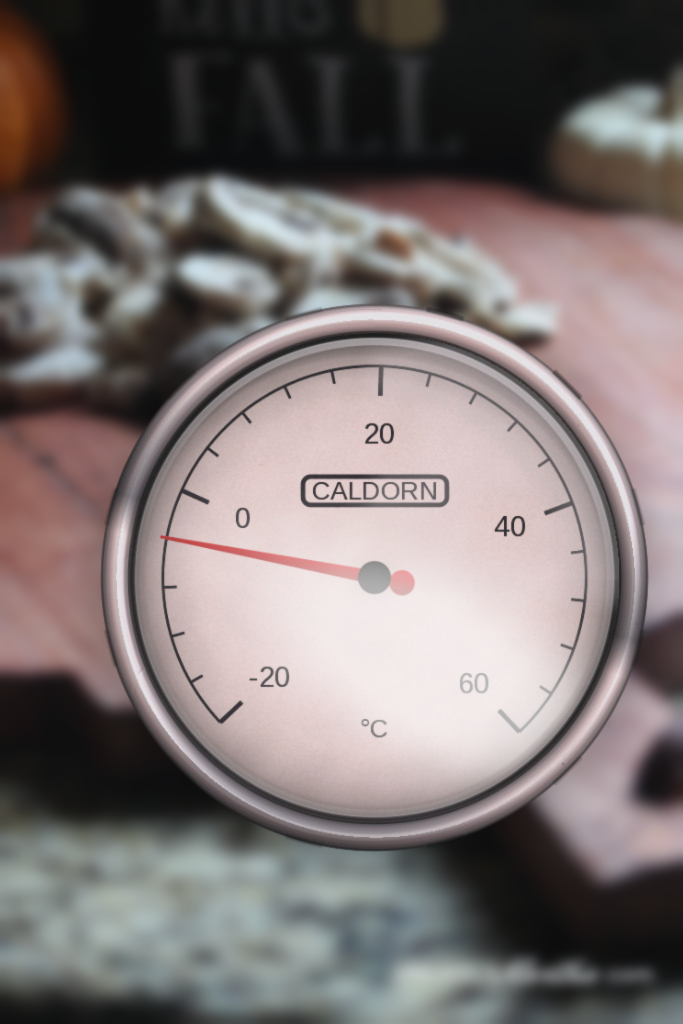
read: -4 °C
